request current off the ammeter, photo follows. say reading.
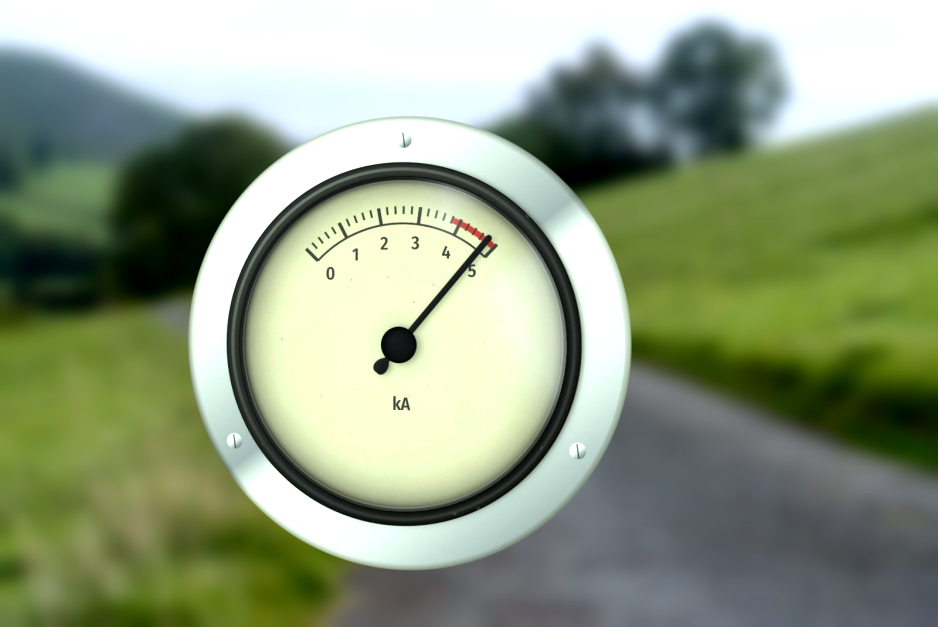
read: 4.8 kA
